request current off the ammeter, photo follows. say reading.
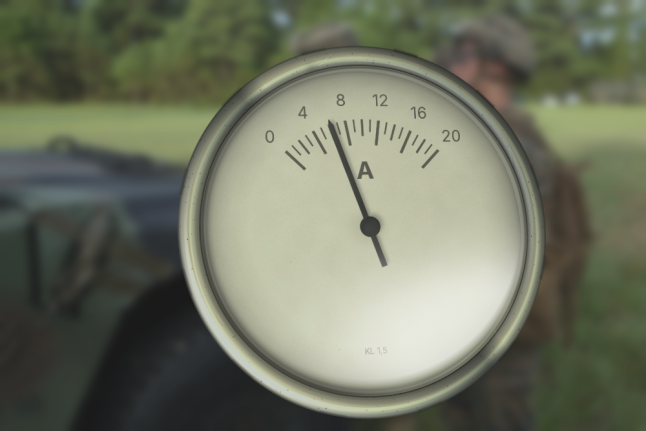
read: 6 A
